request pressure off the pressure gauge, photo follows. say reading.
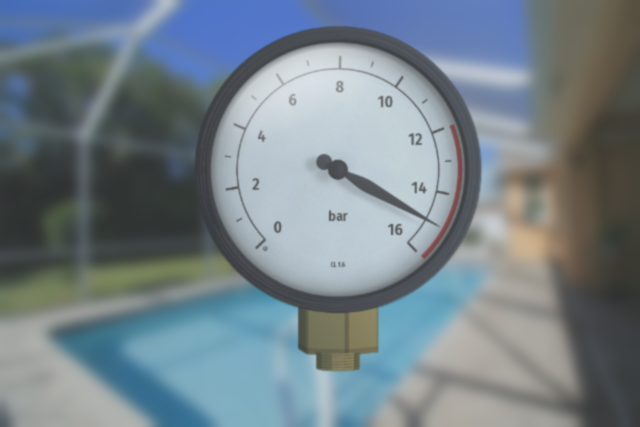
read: 15 bar
